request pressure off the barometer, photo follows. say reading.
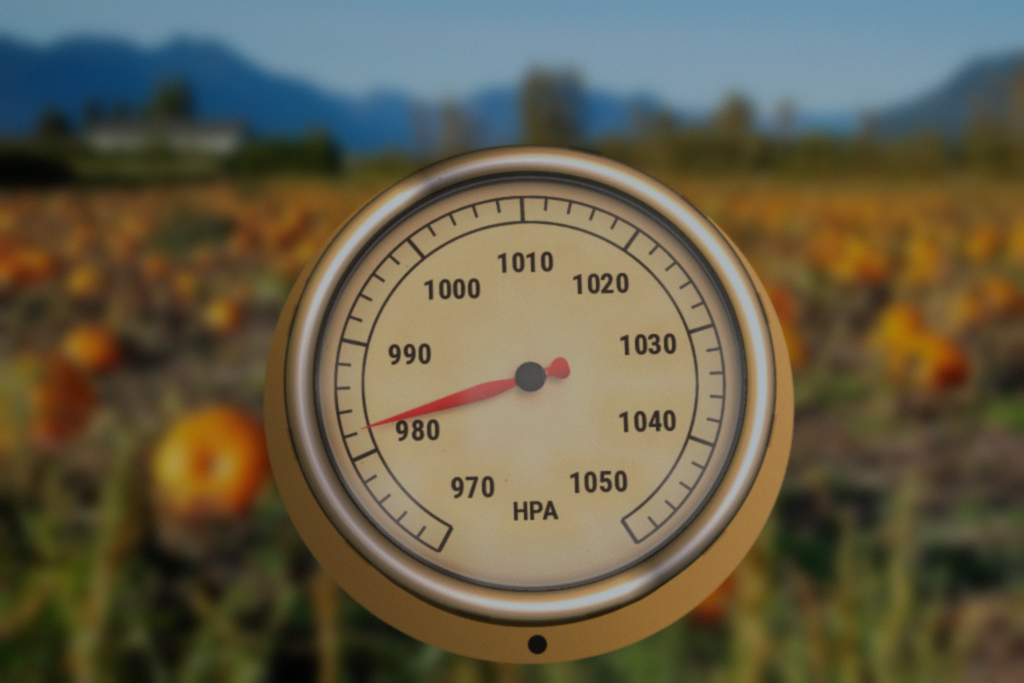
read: 982 hPa
